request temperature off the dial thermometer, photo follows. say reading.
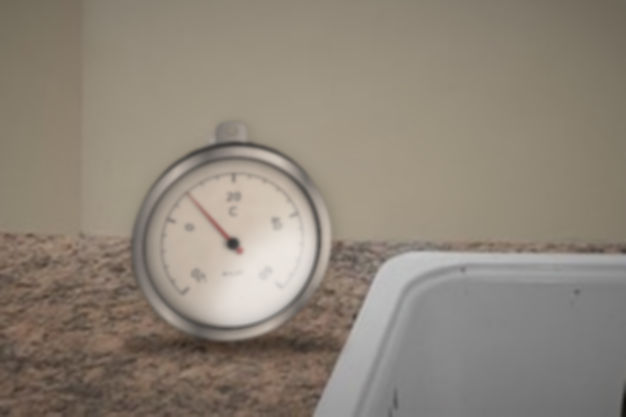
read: 8 °C
